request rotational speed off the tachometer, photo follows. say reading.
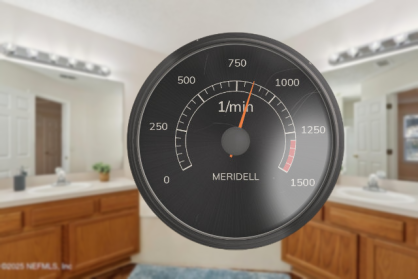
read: 850 rpm
